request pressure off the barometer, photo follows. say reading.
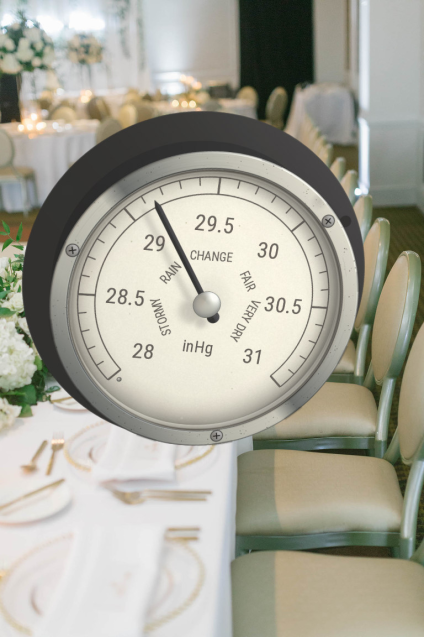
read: 29.15 inHg
